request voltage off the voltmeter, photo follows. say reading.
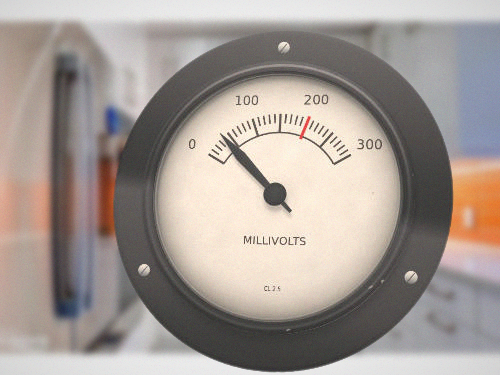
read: 40 mV
